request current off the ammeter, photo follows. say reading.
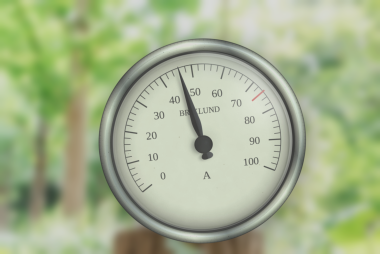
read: 46 A
